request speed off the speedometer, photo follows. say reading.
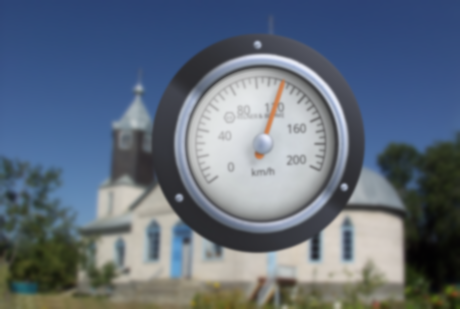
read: 120 km/h
